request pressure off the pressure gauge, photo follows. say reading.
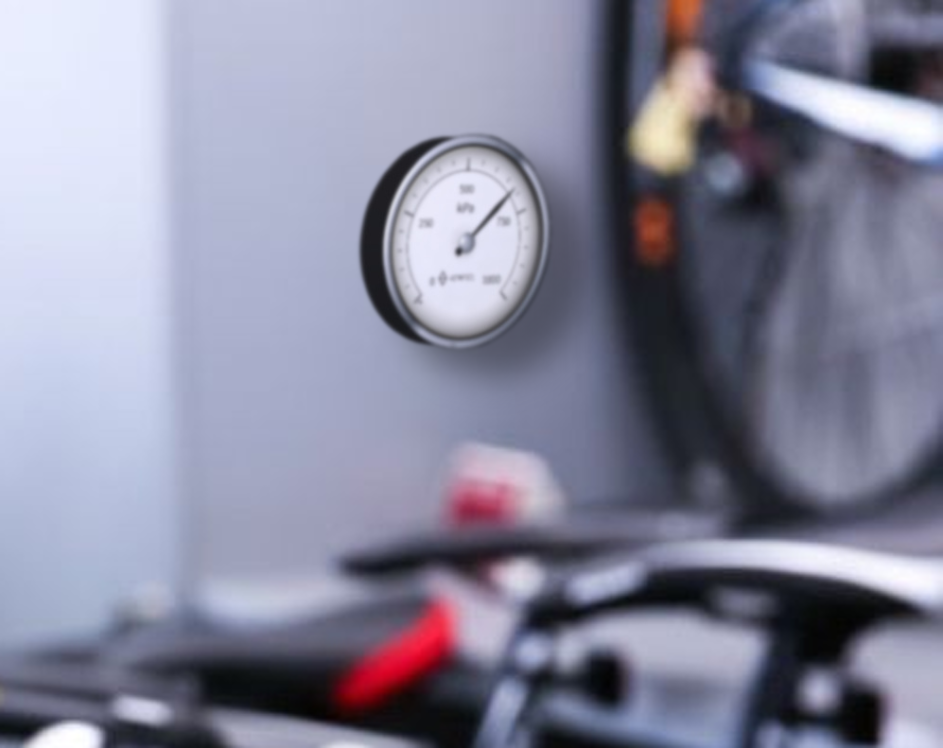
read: 675 kPa
